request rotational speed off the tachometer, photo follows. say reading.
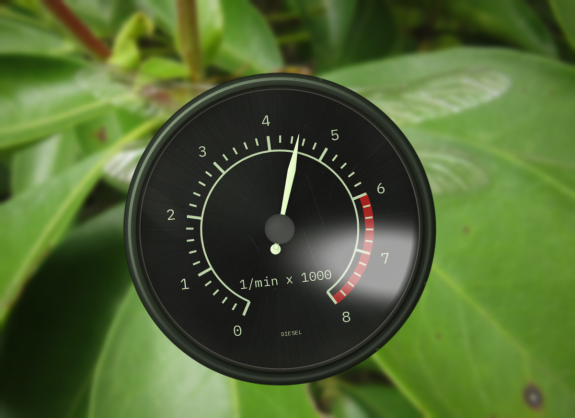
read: 4500 rpm
